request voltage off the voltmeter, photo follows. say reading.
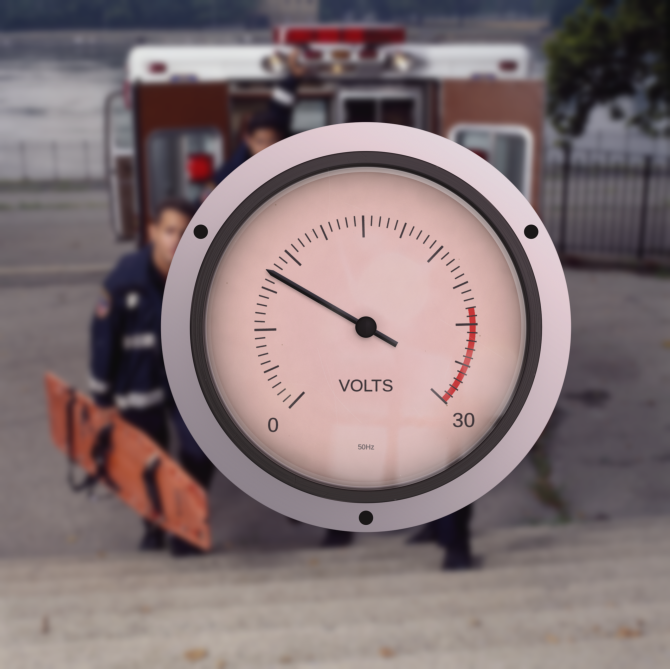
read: 8.5 V
